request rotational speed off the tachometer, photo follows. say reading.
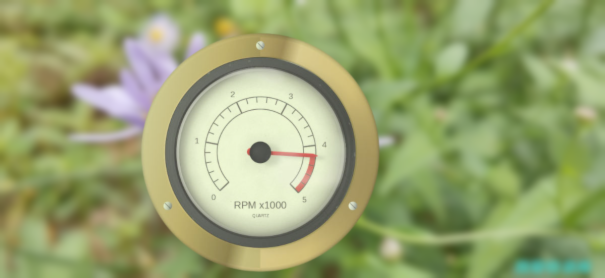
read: 4200 rpm
